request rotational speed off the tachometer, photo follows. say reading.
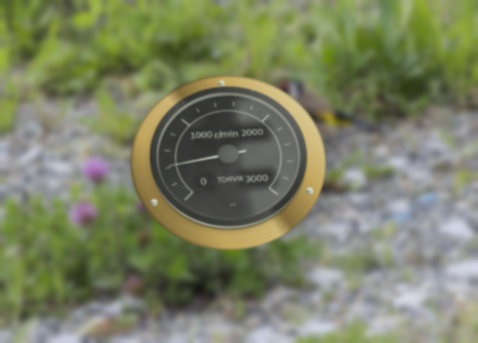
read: 400 rpm
